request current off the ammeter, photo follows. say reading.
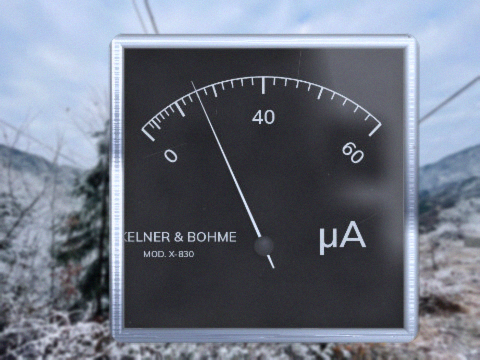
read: 26 µA
